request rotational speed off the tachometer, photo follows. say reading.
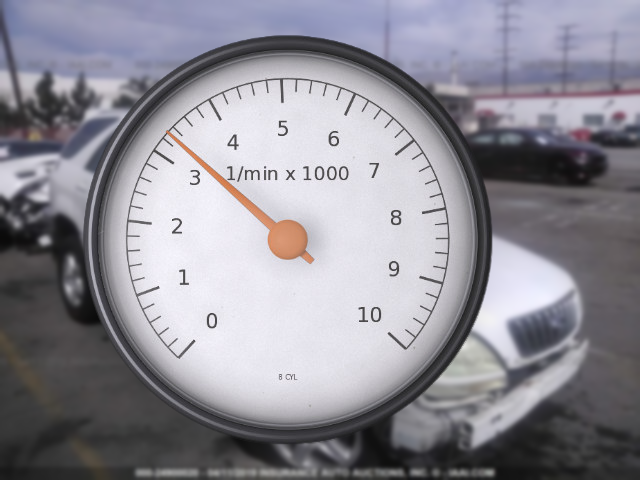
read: 3300 rpm
